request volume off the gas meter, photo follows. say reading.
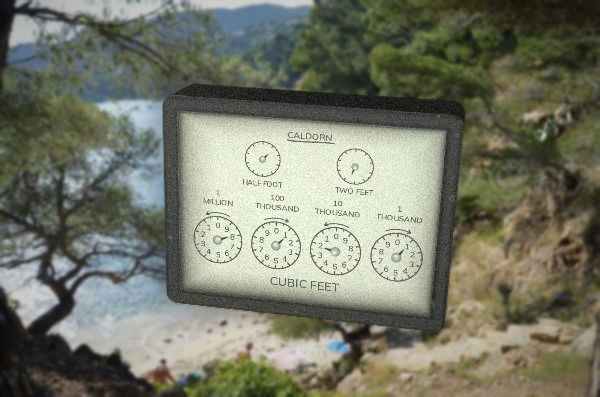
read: 812100 ft³
